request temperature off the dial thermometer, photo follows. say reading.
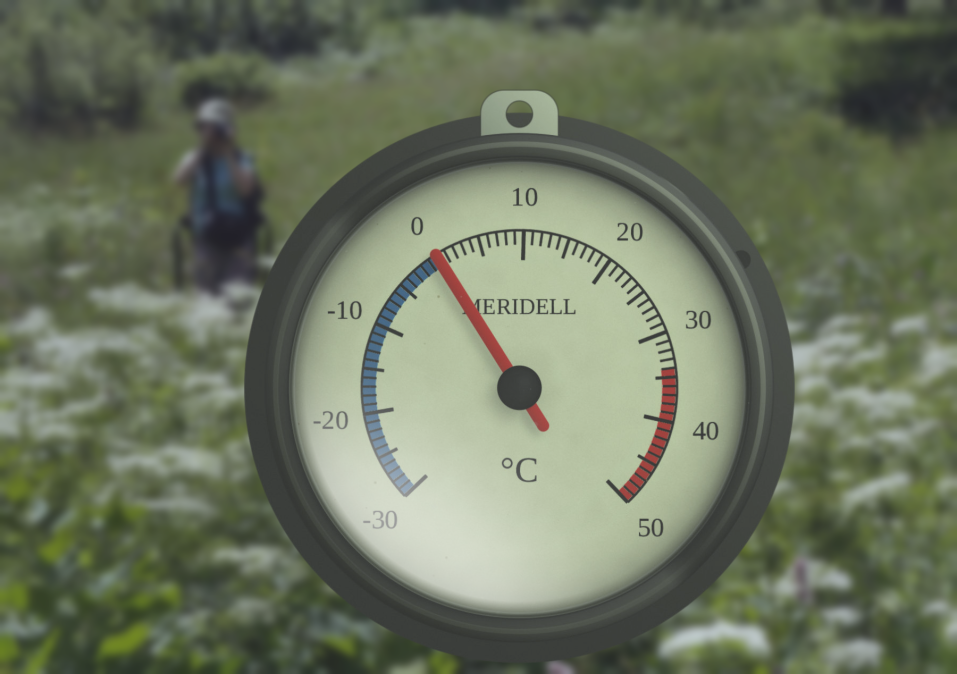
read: 0 °C
